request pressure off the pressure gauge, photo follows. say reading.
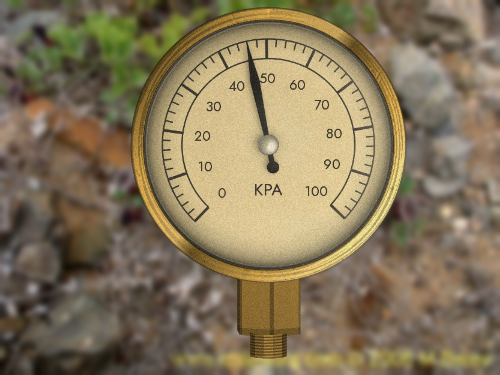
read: 46 kPa
